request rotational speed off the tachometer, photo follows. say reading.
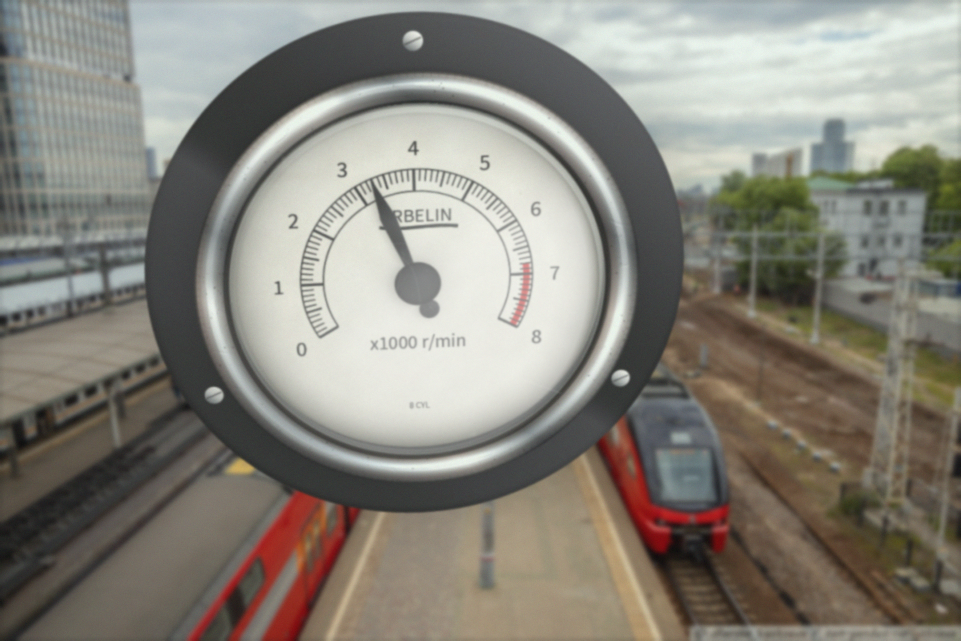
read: 3300 rpm
